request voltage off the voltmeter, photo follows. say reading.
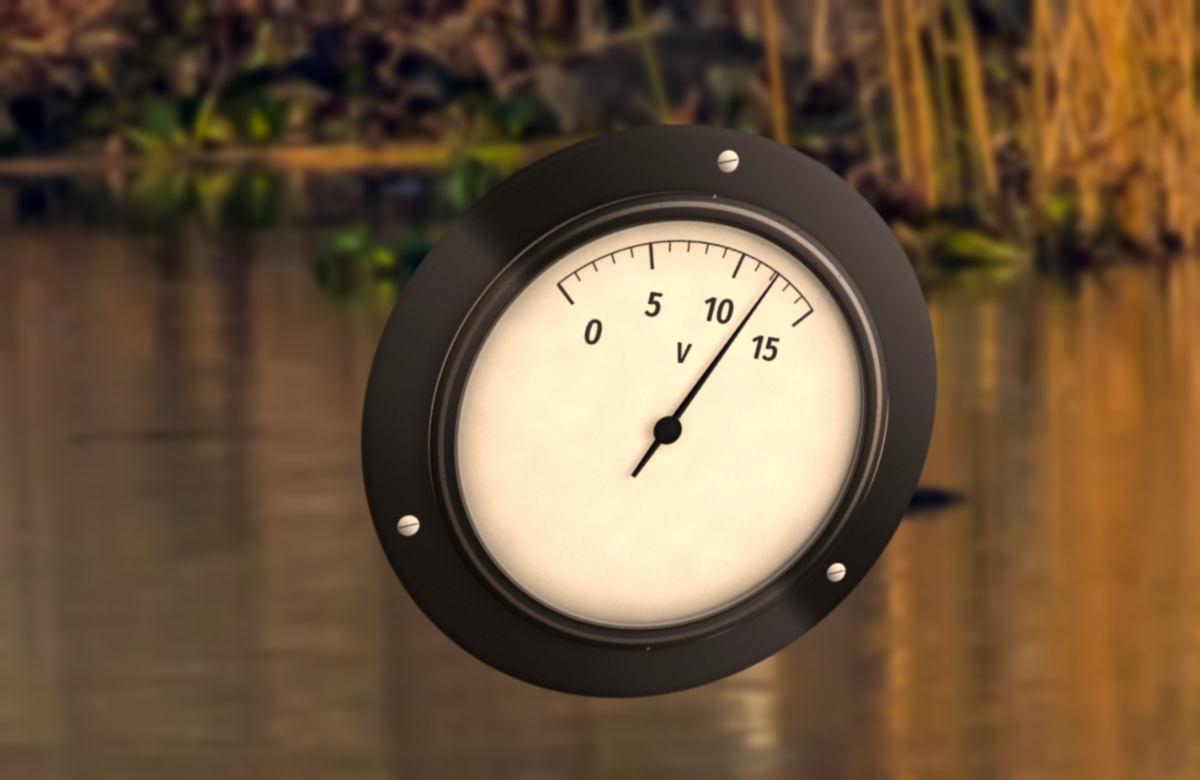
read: 12 V
